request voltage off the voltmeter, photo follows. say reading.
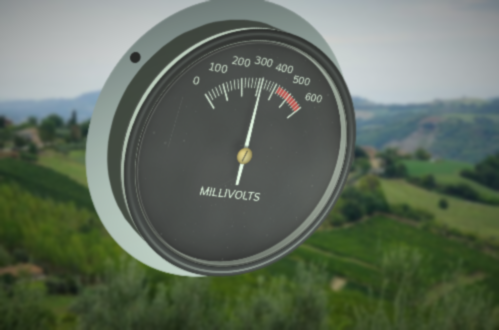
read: 300 mV
